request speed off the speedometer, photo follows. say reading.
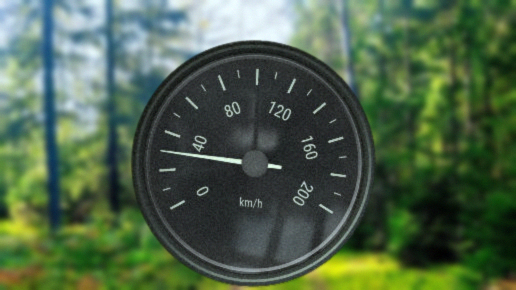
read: 30 km/h
